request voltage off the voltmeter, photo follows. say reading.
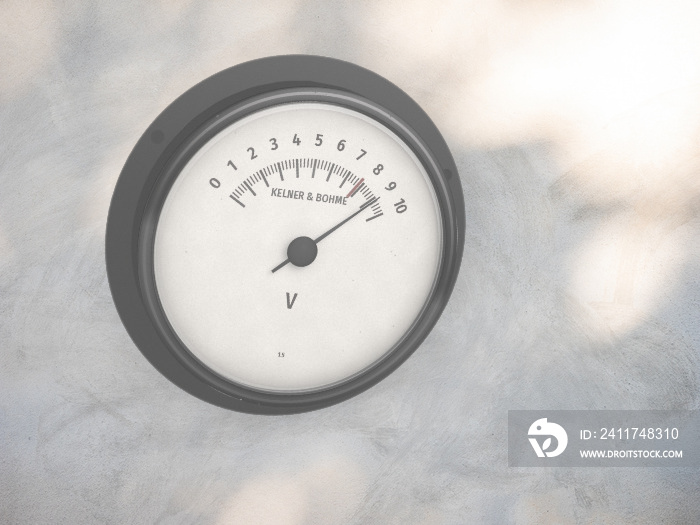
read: 9 V
